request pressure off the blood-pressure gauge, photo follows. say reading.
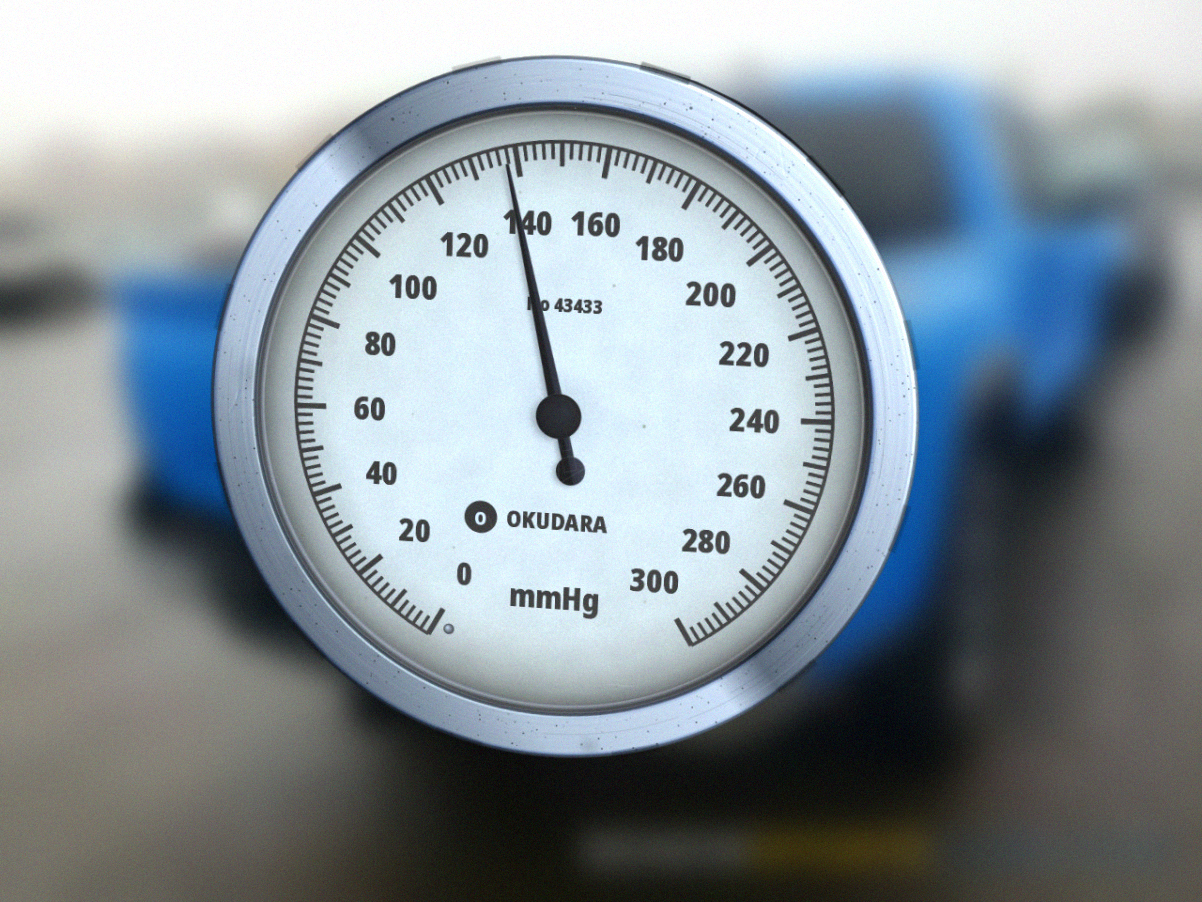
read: 138 mmHg
